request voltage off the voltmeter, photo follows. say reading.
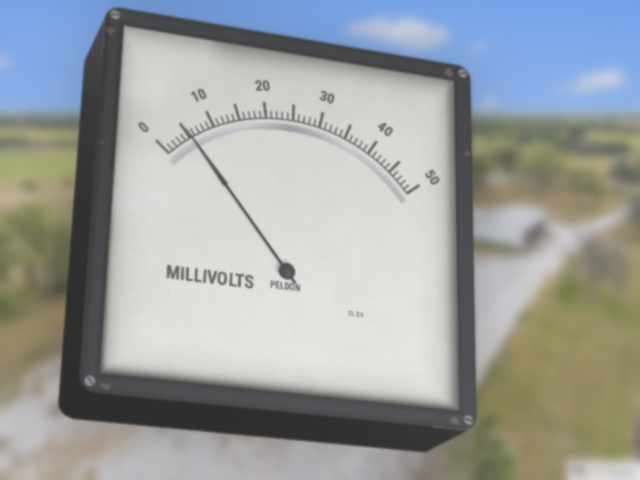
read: 5 mV
